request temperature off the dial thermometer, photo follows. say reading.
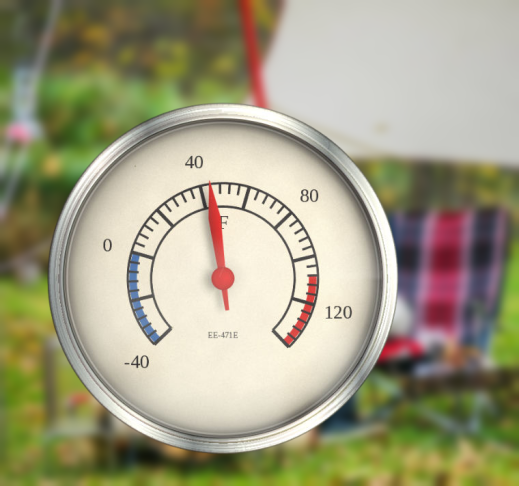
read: 44 °F
